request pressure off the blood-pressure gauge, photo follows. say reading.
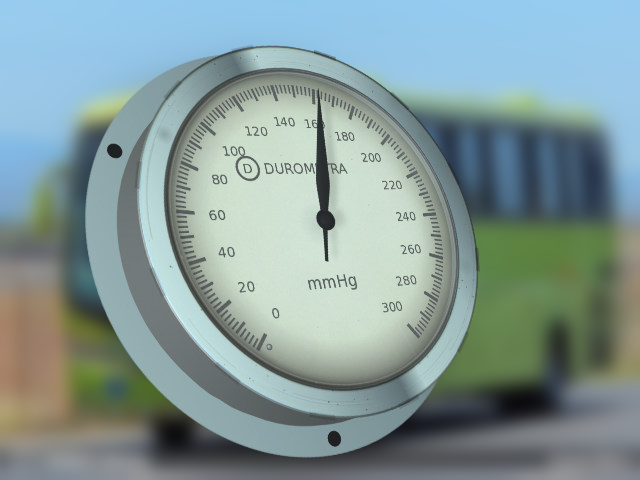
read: 160 mmHg
